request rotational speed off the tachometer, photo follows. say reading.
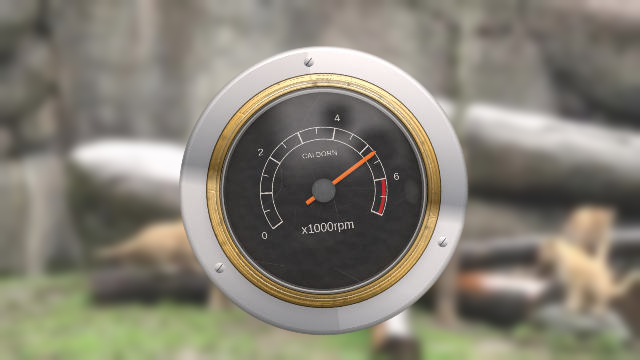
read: 5250 rpm
